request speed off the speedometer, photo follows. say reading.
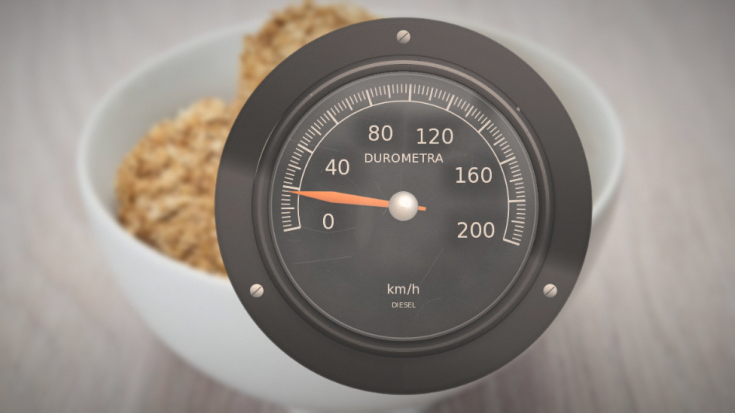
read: 18 km/h
